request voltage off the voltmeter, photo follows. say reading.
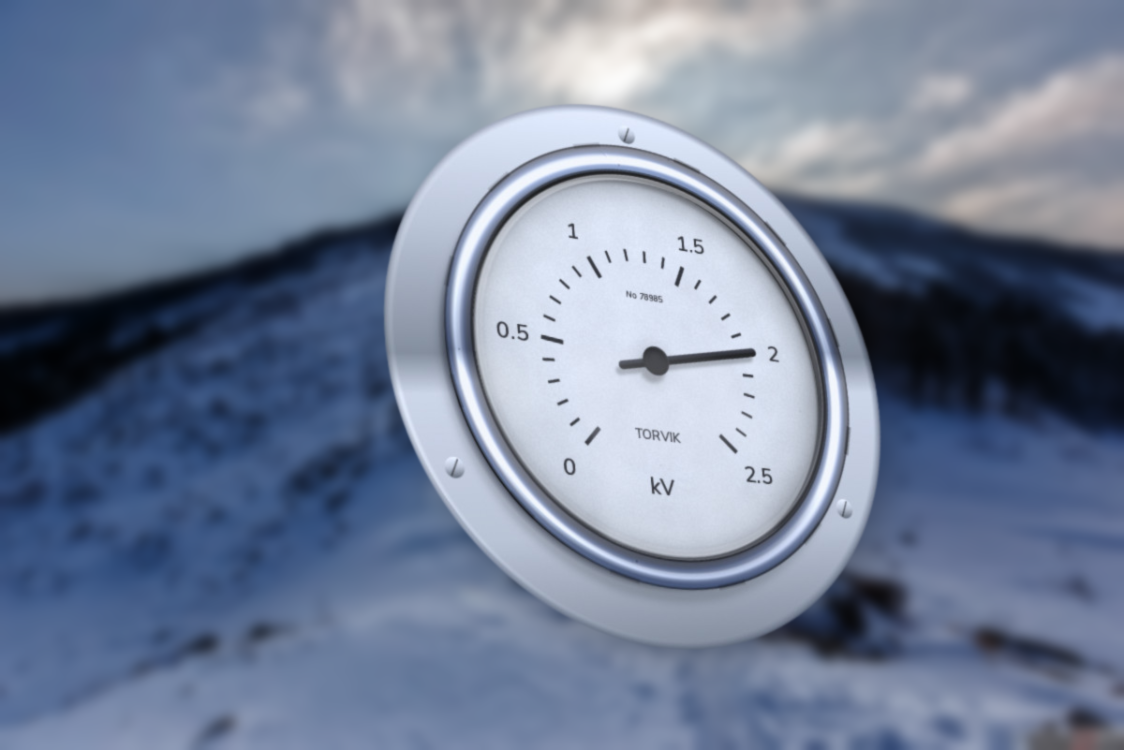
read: 2 kV
